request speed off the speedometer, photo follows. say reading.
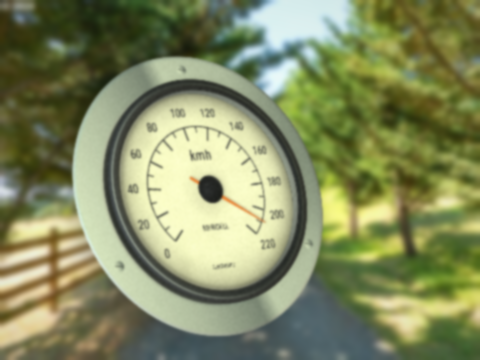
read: 210 km/h
